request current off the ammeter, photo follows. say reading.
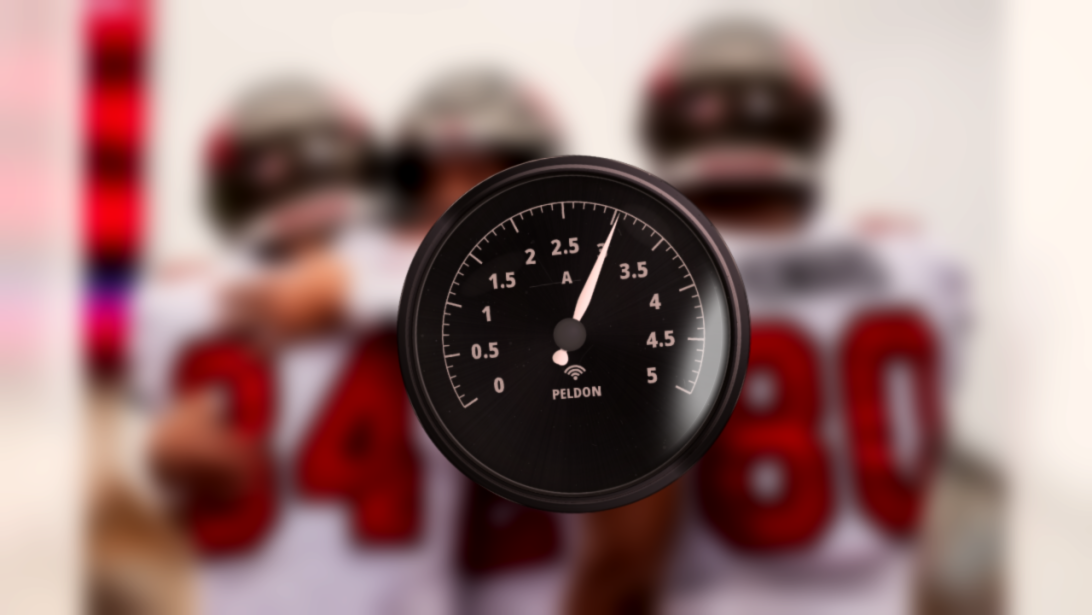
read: 3.05 A
